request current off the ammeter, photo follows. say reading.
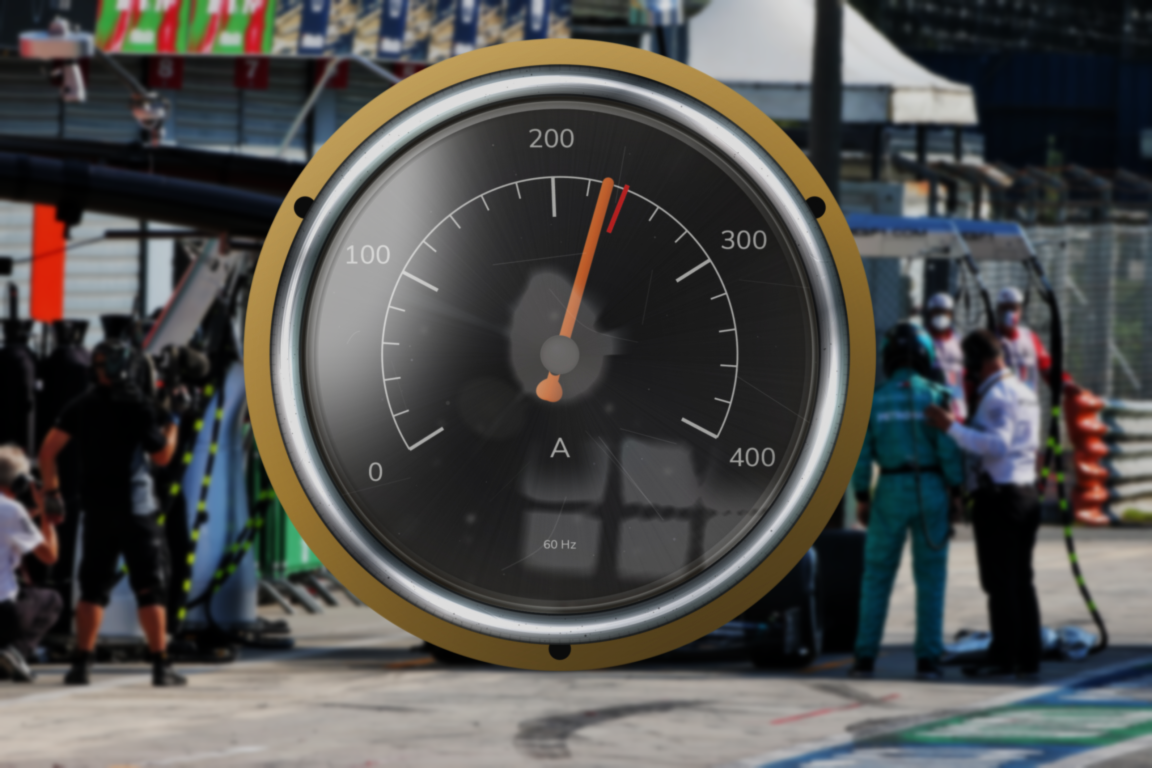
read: 230 A
